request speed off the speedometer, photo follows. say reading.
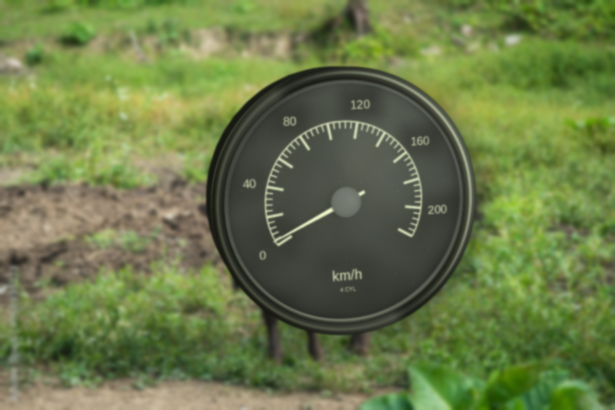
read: 4 km/h
